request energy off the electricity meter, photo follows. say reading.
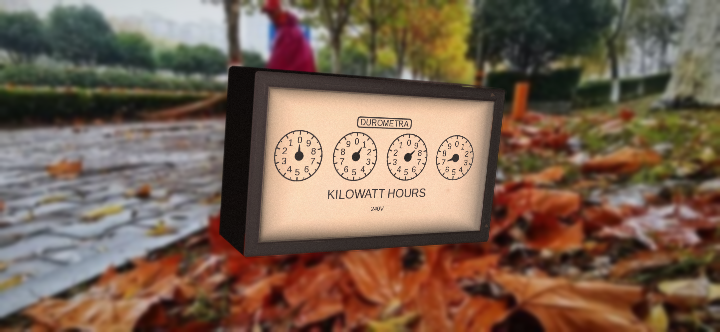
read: 87 kWh
